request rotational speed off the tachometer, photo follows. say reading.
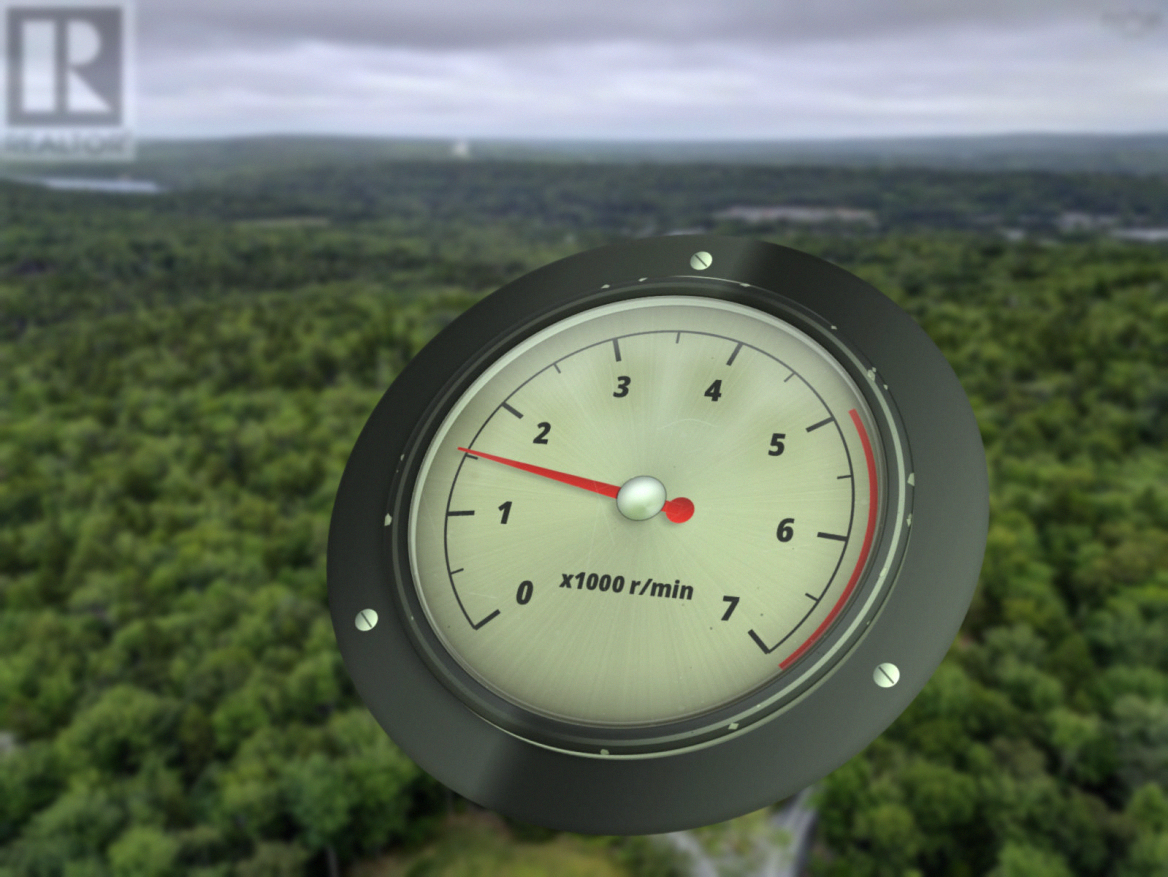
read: 1500 rpm
